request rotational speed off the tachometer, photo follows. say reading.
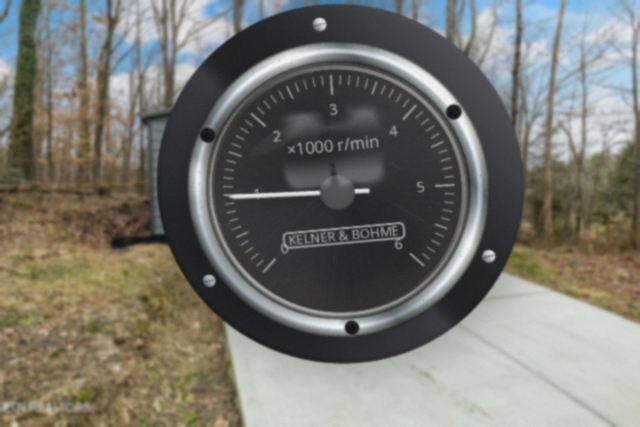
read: 1000 rpm
